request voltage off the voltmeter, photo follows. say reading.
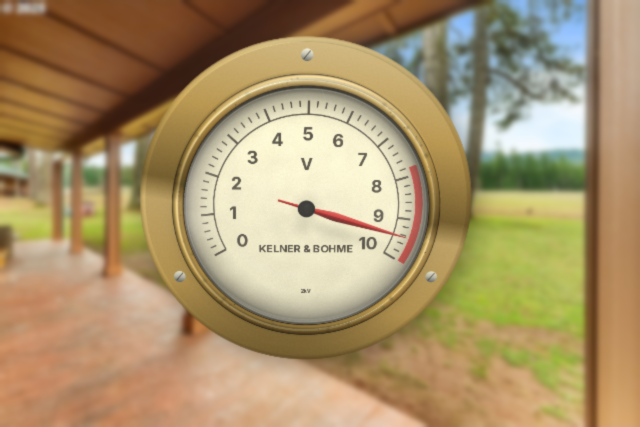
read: 9.4 V
